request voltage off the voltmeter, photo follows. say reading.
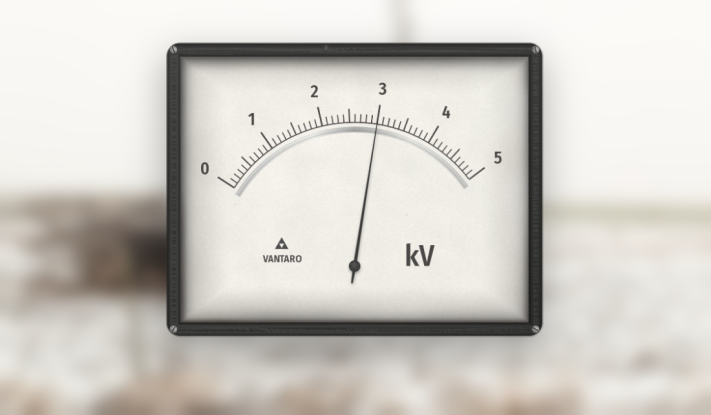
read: 3 kV
